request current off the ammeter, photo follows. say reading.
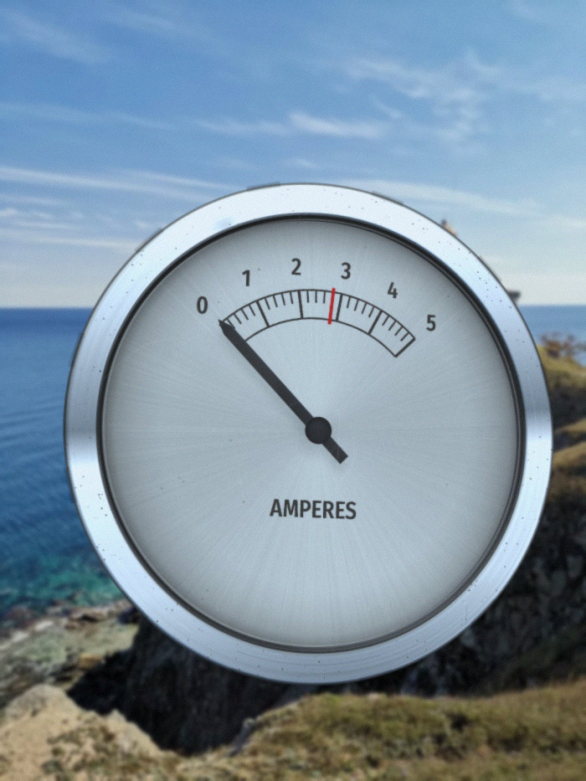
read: 0 A
